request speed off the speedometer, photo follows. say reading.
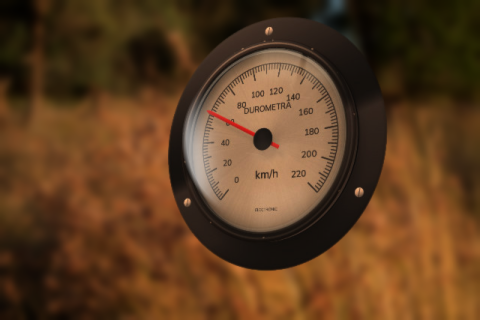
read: 60 km/h
